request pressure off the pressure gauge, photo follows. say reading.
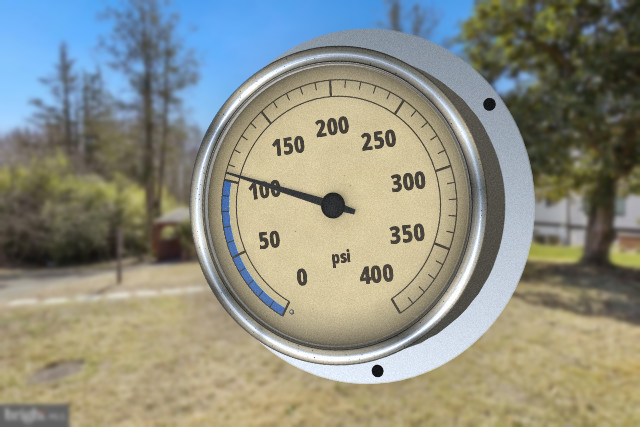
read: 105 psi
